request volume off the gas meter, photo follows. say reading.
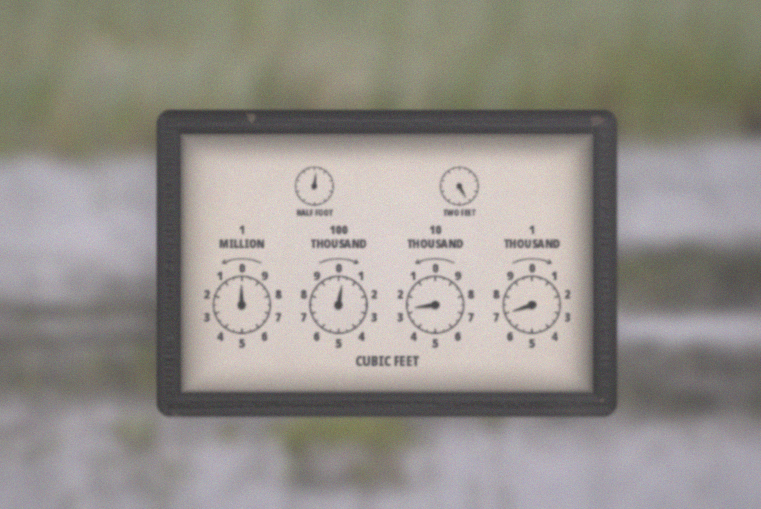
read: 2700 ft³
